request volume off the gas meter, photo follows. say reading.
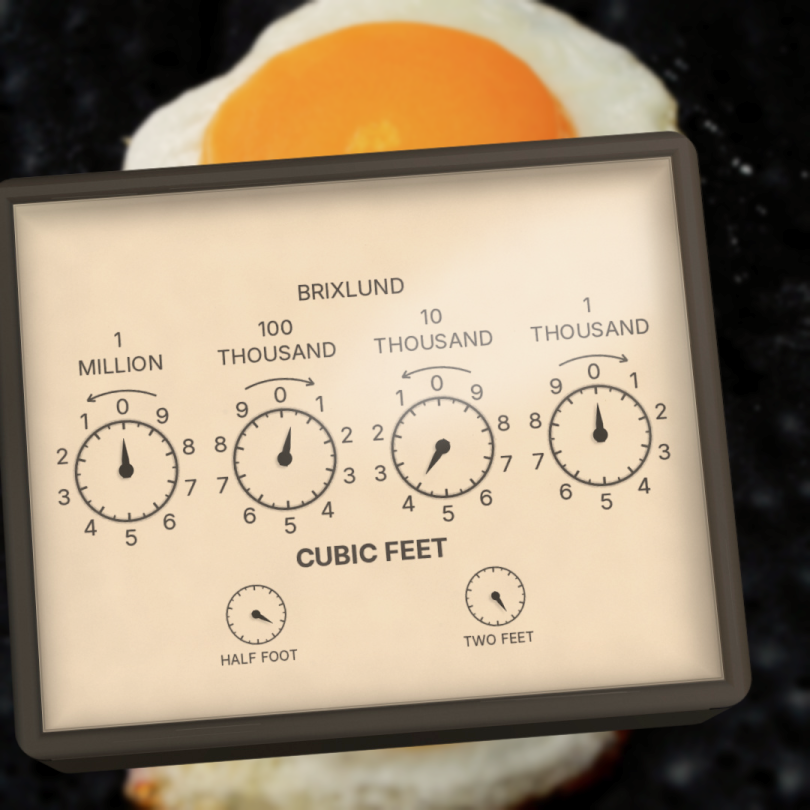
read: 4000 ft³
